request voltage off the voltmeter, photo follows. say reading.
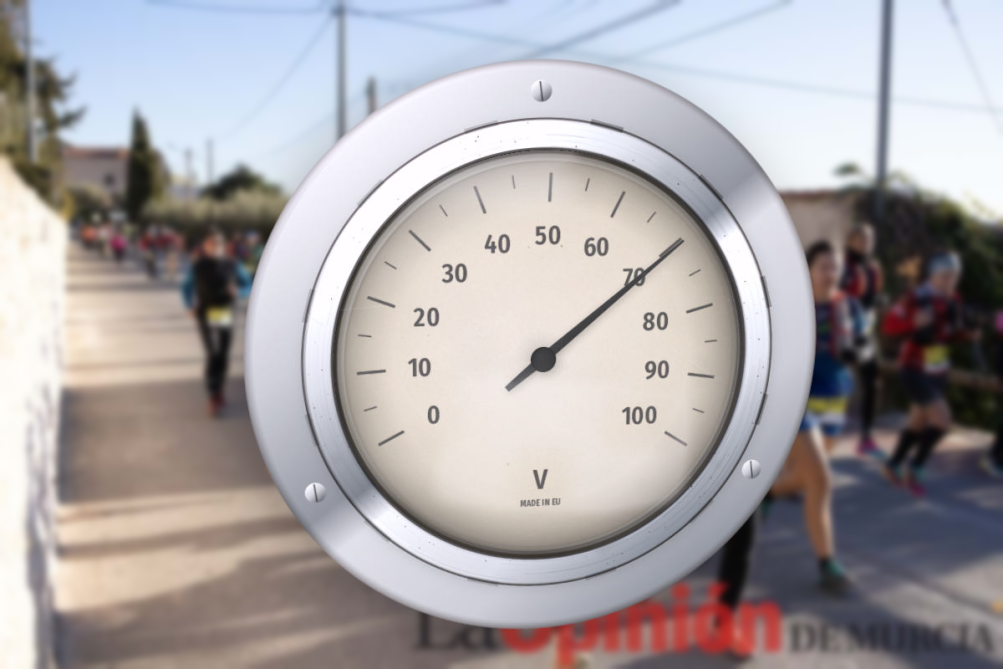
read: 70 V
